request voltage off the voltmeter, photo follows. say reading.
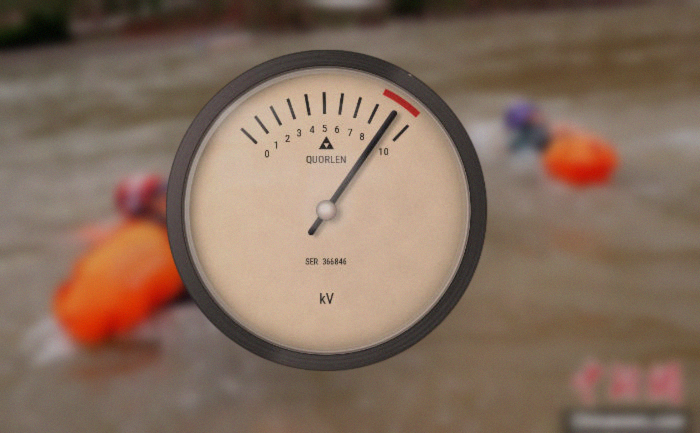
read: 9 kV
